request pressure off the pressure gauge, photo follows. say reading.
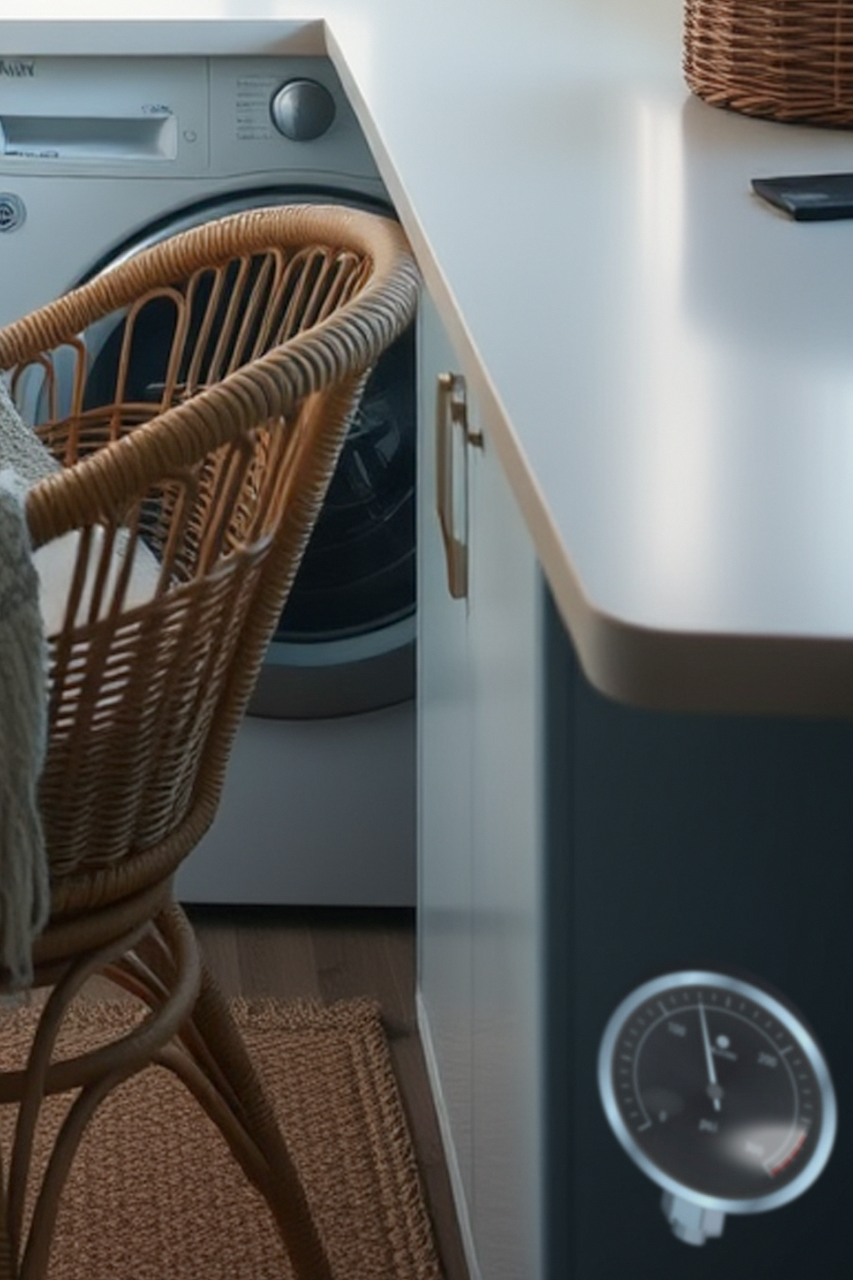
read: 130 psi
